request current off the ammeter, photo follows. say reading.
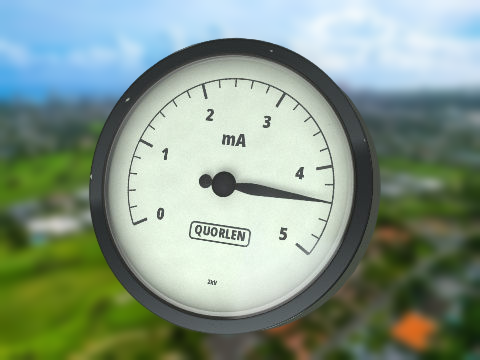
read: 4.4 mA
